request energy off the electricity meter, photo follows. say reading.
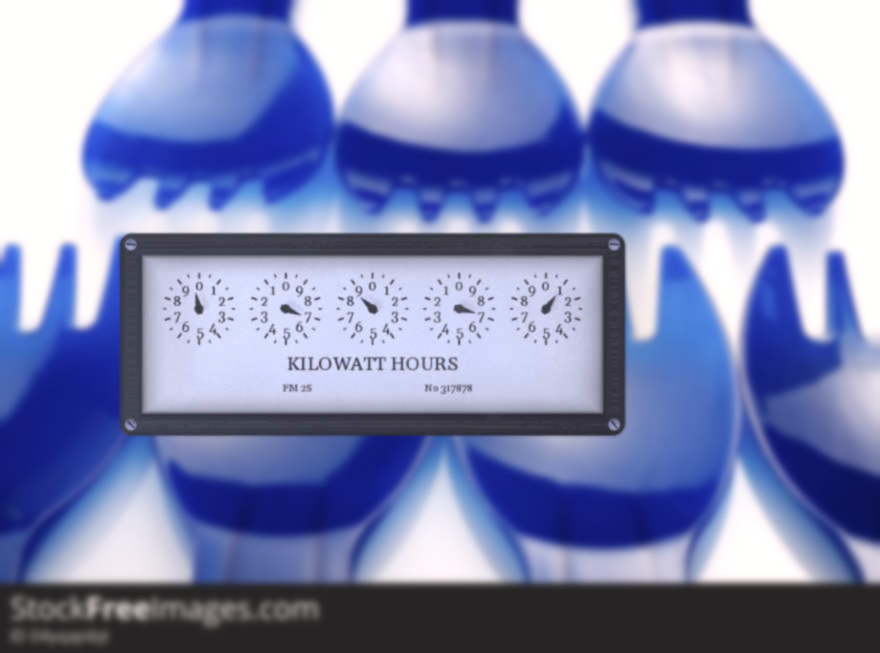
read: 96871 kWh
